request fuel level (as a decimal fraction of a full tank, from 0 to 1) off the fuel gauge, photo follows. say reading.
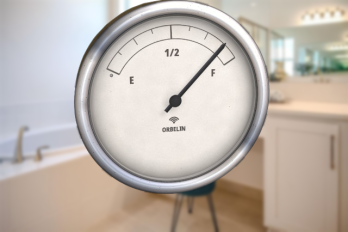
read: 0.875
